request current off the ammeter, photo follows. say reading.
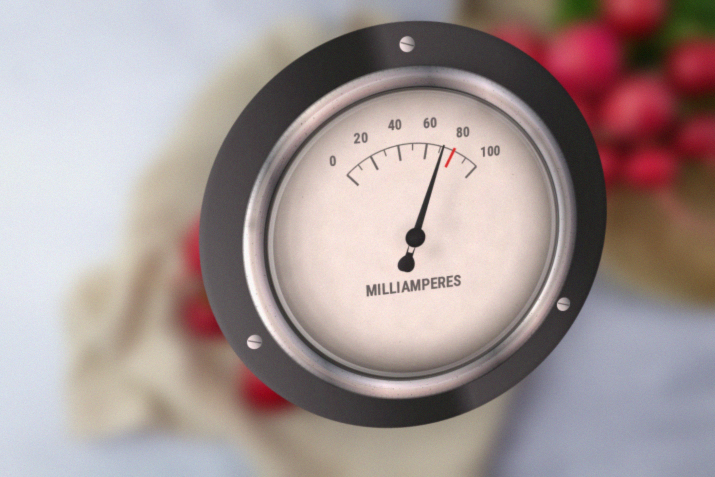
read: 70 mA
